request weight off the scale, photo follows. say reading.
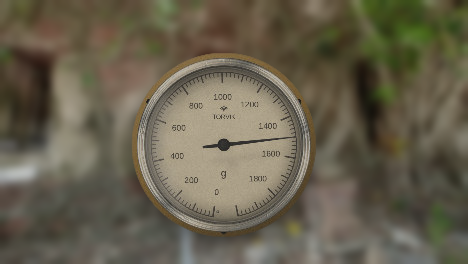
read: 1500 g
